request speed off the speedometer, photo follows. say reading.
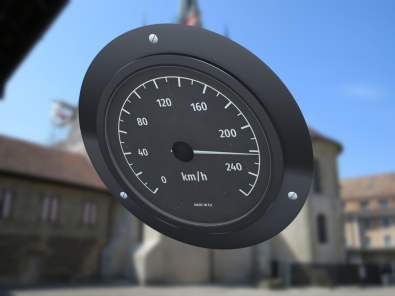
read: 220 km/h
